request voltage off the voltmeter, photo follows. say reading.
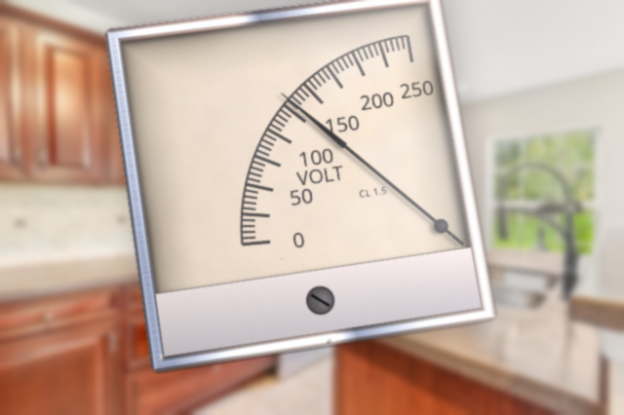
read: 130 V
